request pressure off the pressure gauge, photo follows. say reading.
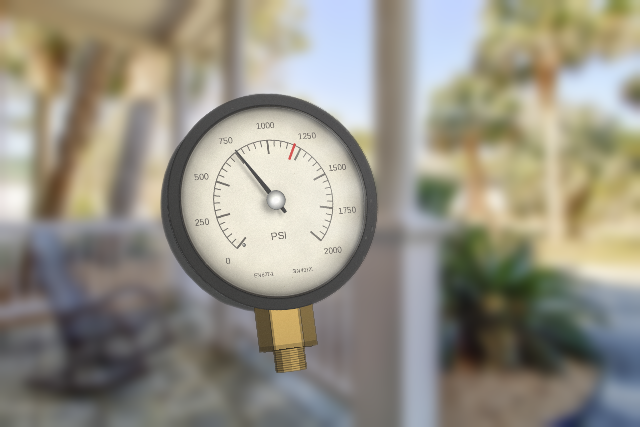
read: 750 psi
